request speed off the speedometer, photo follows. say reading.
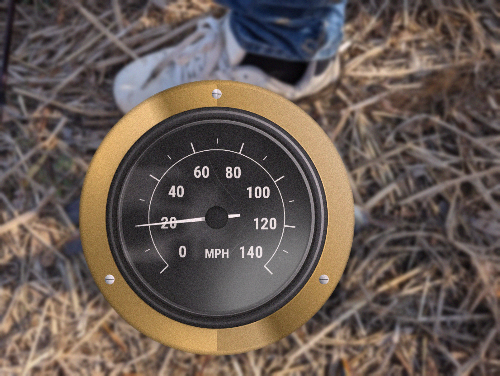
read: 20 mph
